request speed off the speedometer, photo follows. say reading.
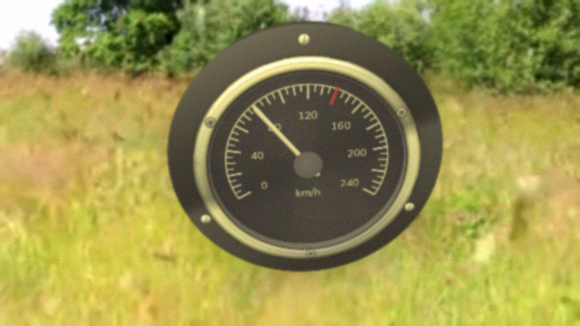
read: 80 km/h
